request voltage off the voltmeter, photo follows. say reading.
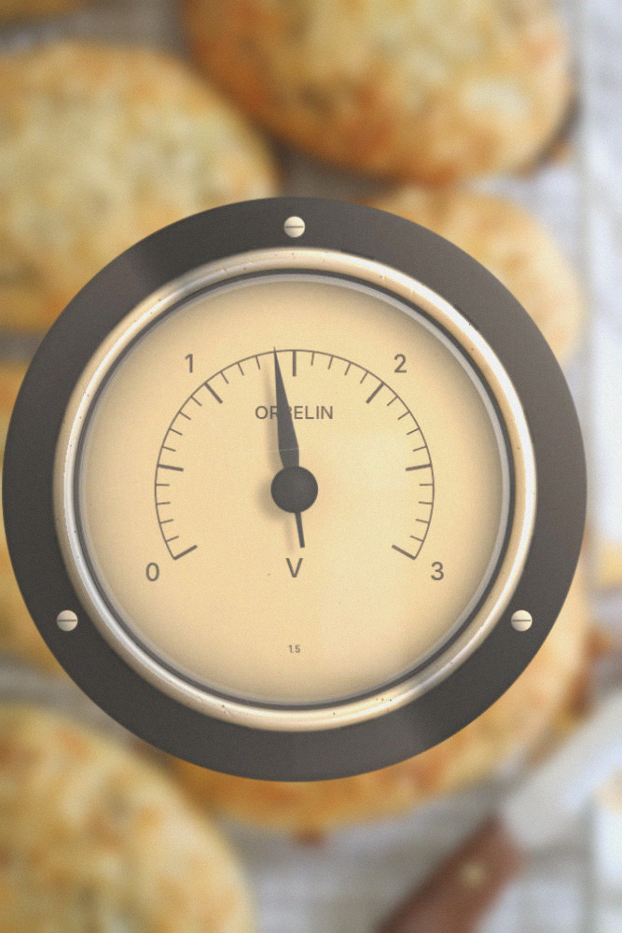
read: 1.4 V
